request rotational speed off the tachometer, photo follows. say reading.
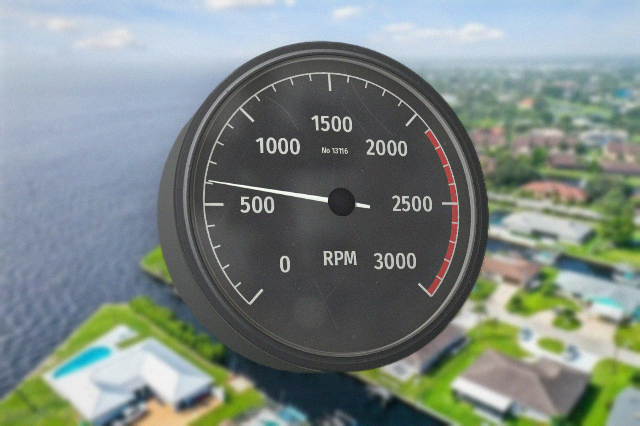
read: 600 rpm
